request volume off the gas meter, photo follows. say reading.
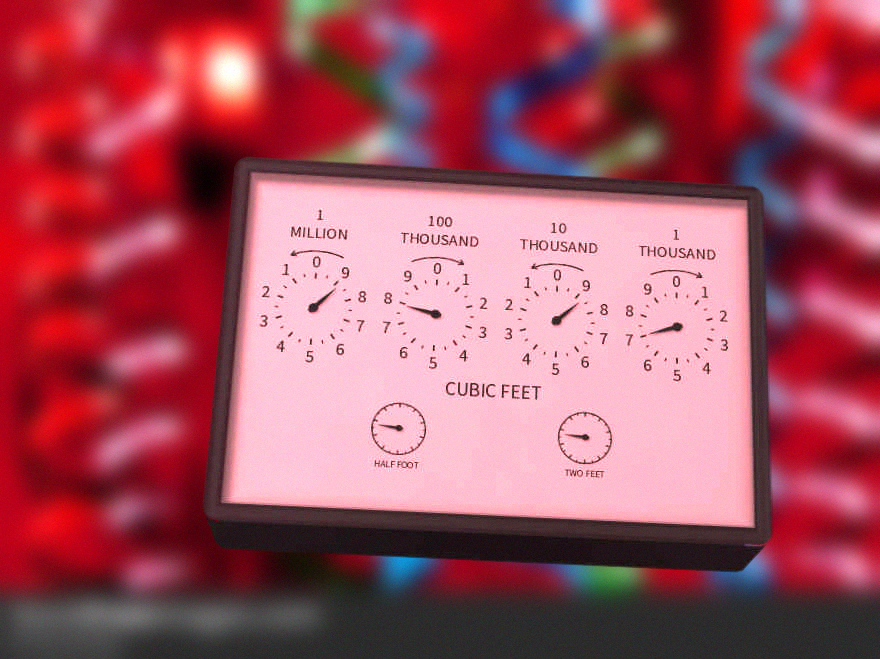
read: 878700 ft³
